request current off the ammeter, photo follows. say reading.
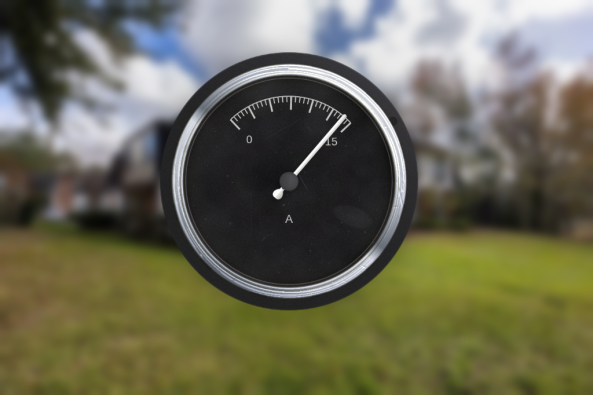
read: 14 A
